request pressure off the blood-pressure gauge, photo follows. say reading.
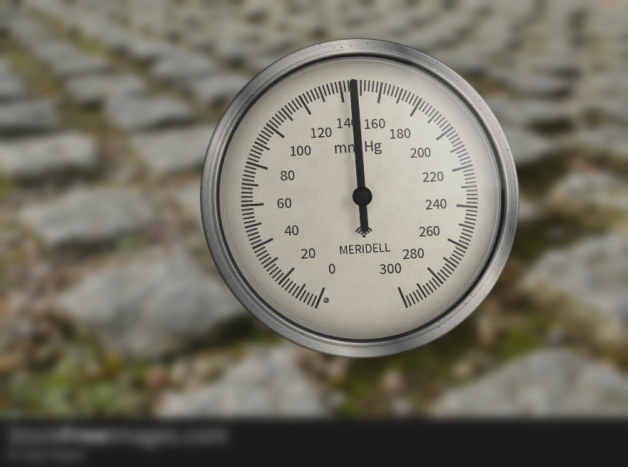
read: 146 mmHg
